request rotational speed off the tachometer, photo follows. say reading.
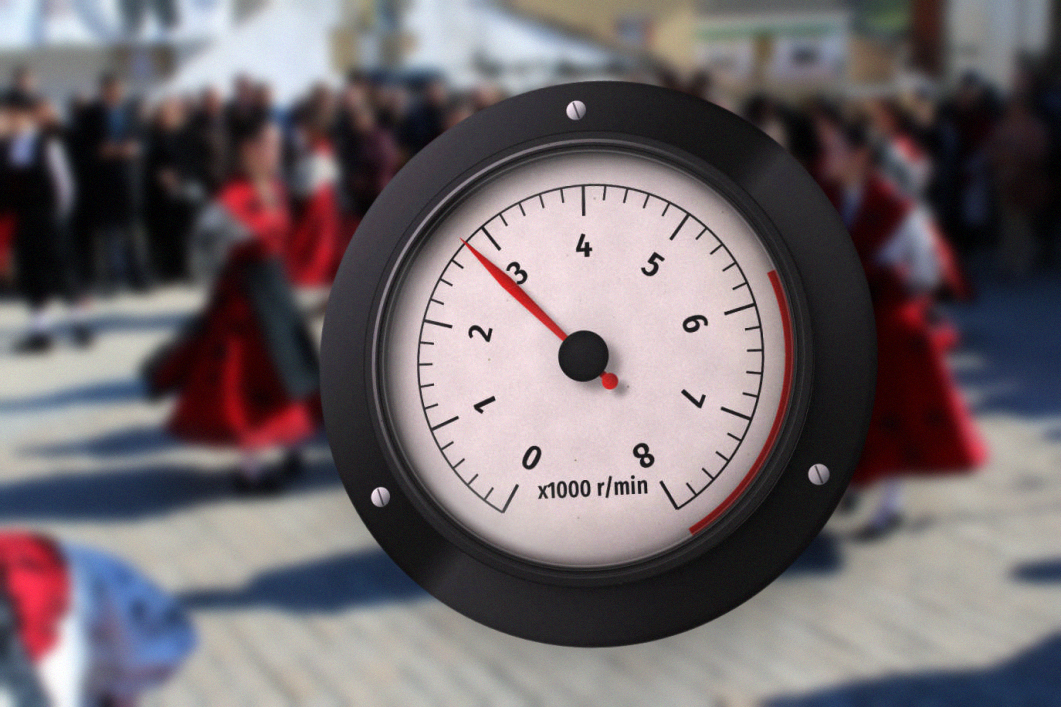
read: 2800 rpm
